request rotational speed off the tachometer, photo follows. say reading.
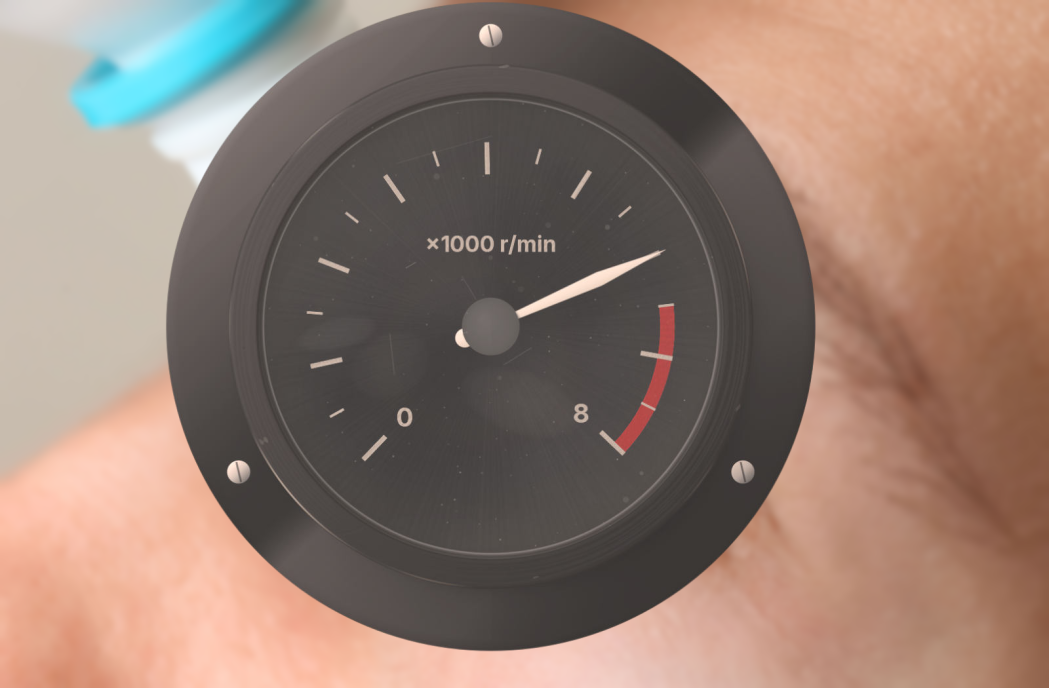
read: 6000 rpm
